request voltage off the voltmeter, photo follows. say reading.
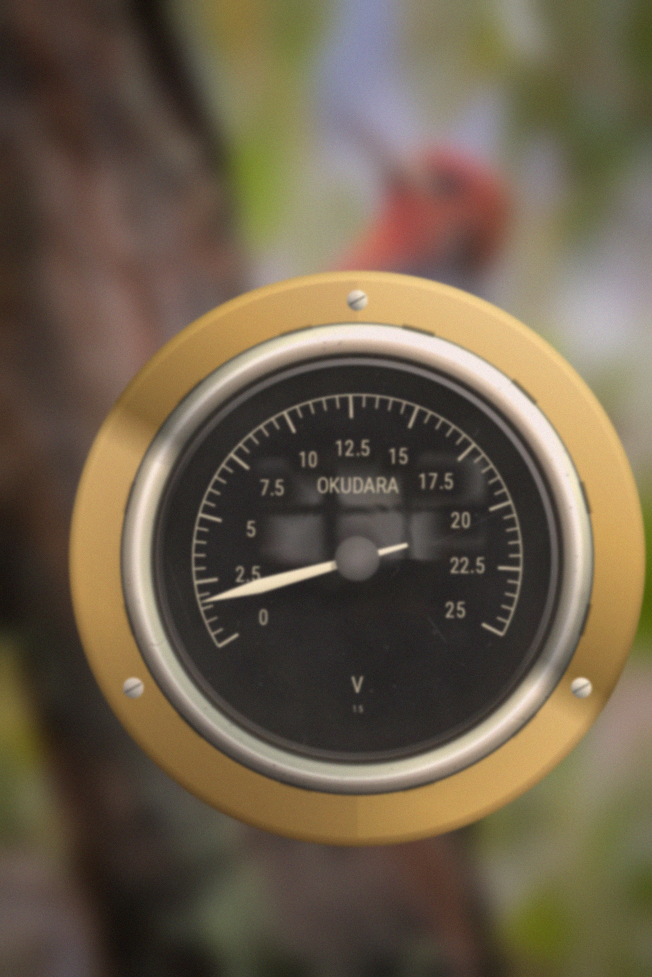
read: 1.75 V
